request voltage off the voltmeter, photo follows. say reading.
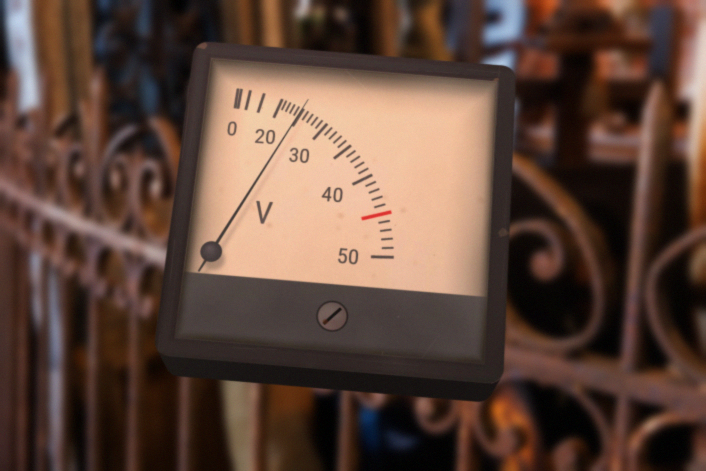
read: 25 V
